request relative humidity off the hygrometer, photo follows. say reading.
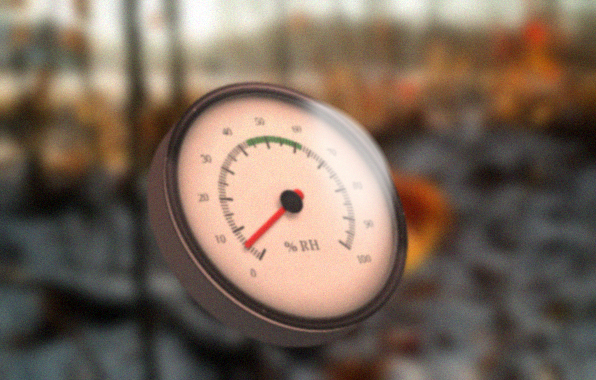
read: 5 %
